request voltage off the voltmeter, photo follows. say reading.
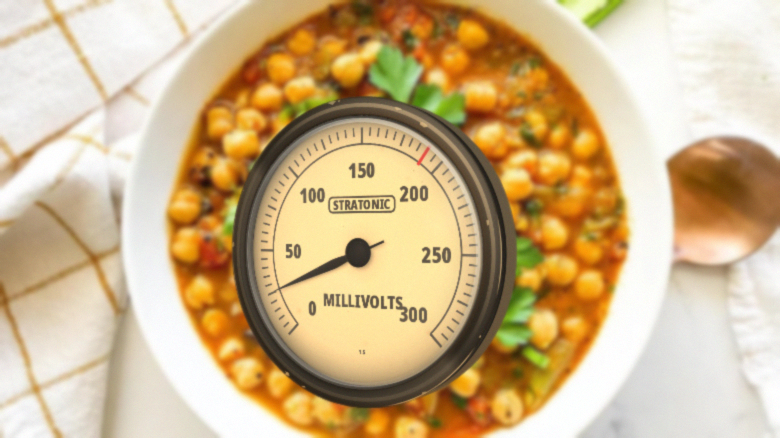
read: 25 mV
